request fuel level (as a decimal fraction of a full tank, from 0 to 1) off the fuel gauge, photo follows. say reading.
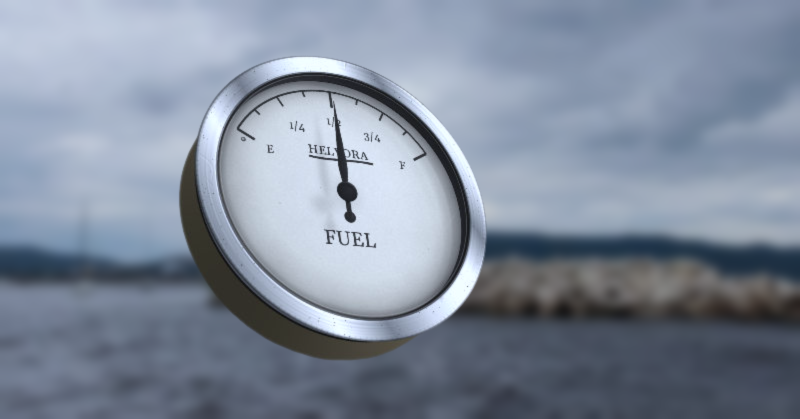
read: 0.5
